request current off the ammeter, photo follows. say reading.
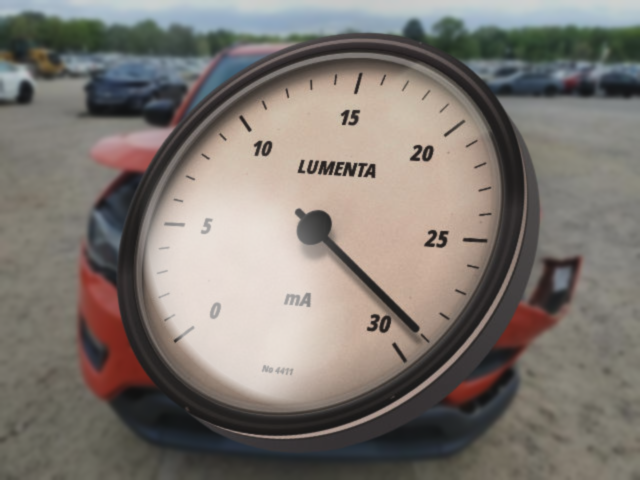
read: 29 mA
